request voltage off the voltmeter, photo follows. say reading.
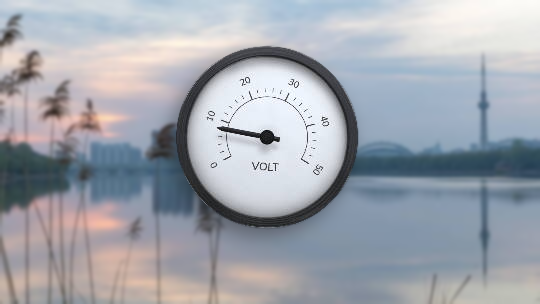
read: 8 V
